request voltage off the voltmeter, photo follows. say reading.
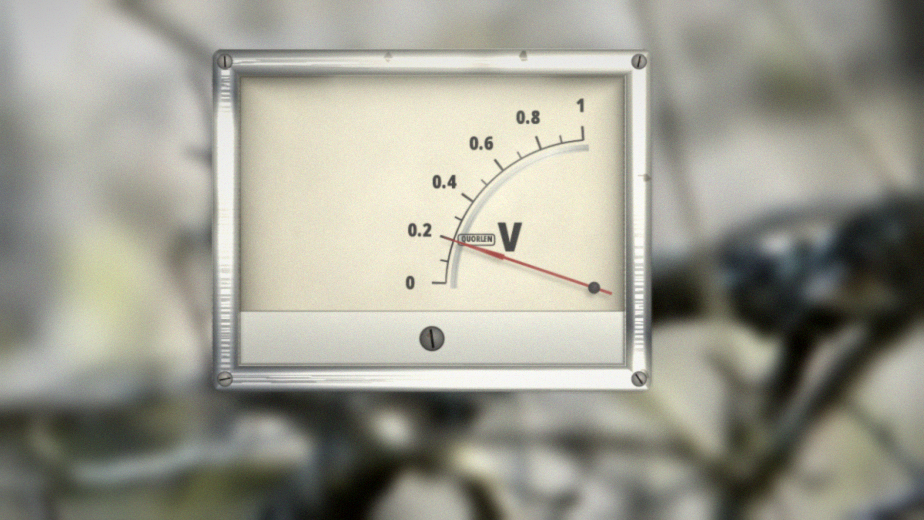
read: 0.2 V
